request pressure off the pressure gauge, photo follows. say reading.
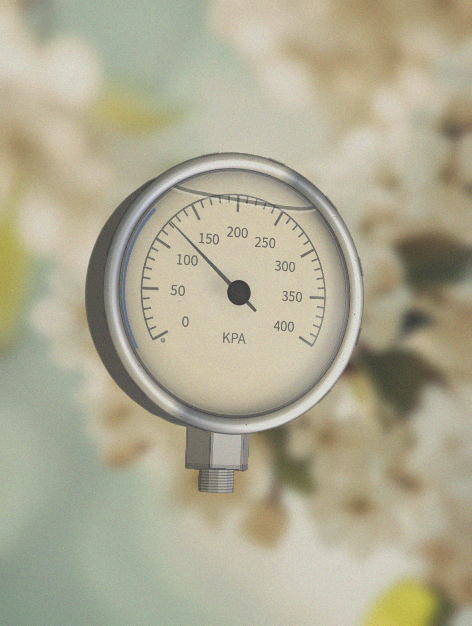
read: 120 kPa
